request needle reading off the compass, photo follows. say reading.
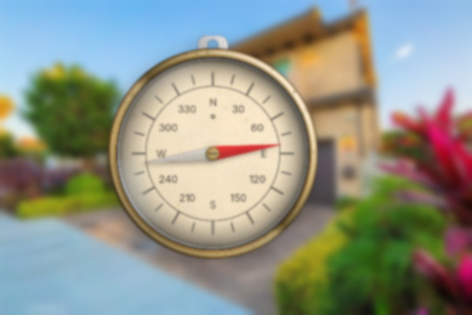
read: 82.5 °
